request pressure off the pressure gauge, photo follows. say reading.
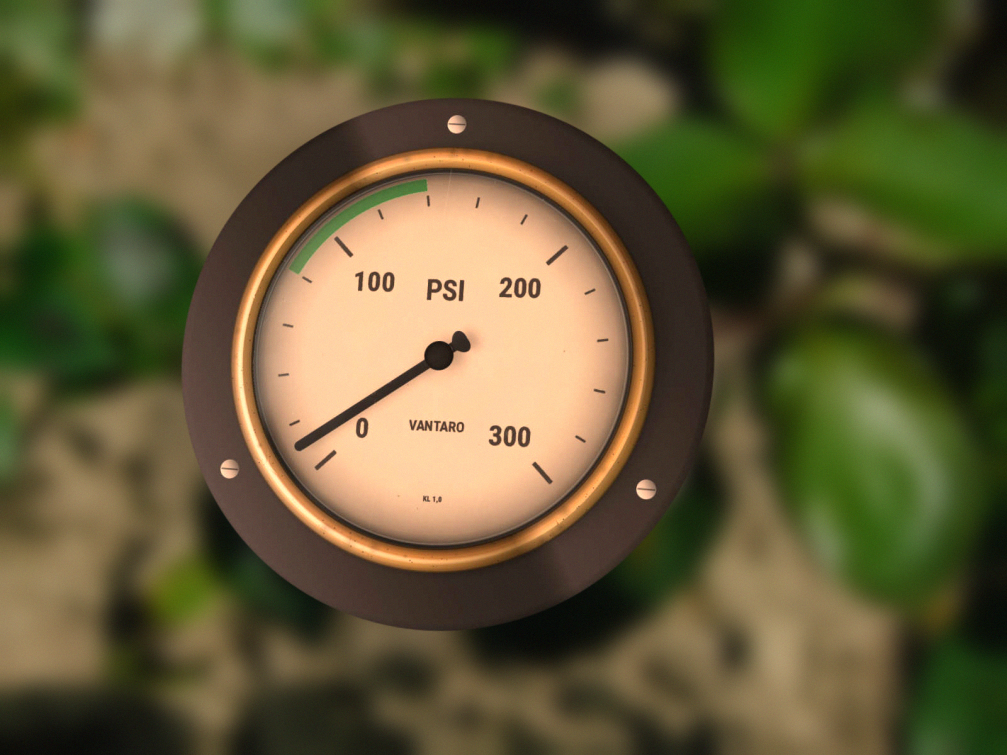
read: 10 psi
